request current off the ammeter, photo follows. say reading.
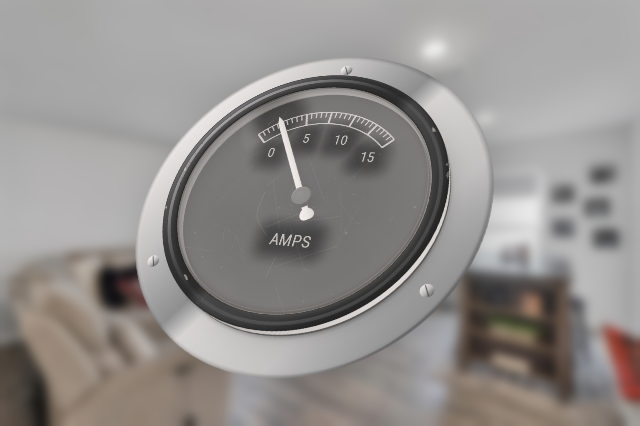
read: 2.5 A
